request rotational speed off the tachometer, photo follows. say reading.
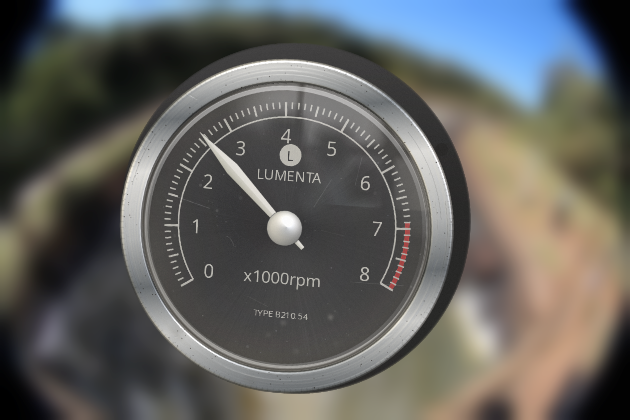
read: 2600 rpm
